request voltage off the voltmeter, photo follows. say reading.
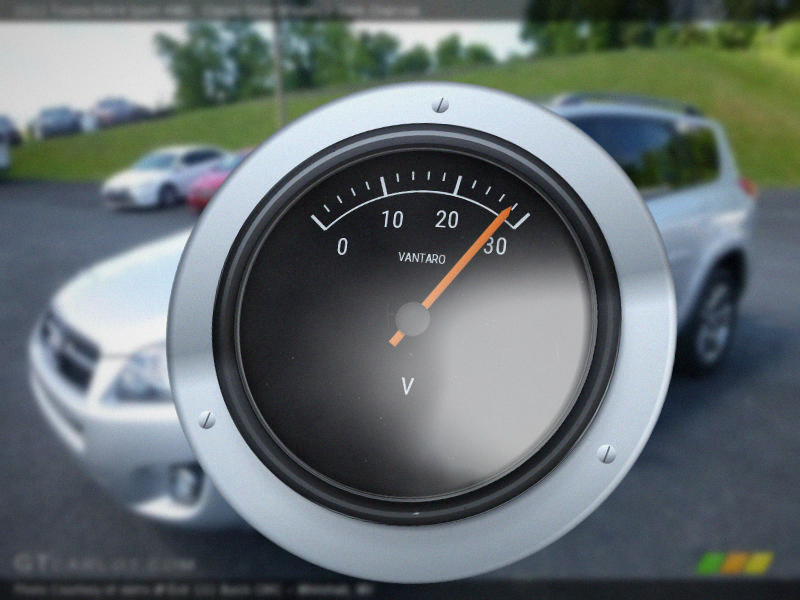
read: 28 V
